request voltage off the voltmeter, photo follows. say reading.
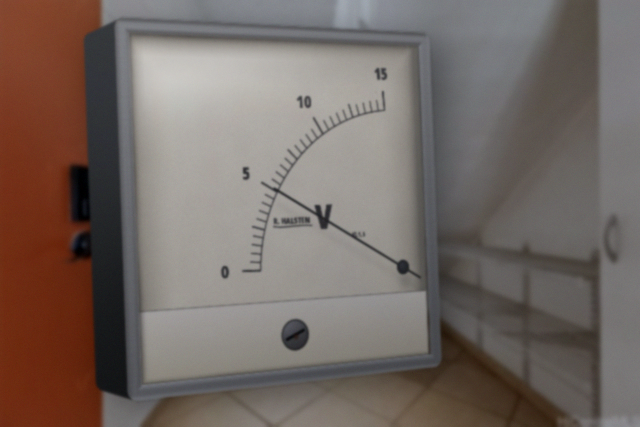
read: 5 V
